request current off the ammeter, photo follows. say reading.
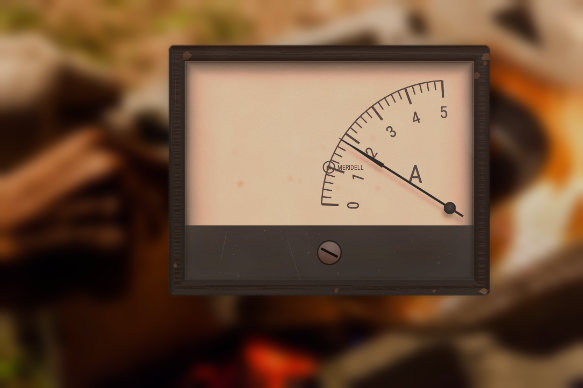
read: 1.8 A
